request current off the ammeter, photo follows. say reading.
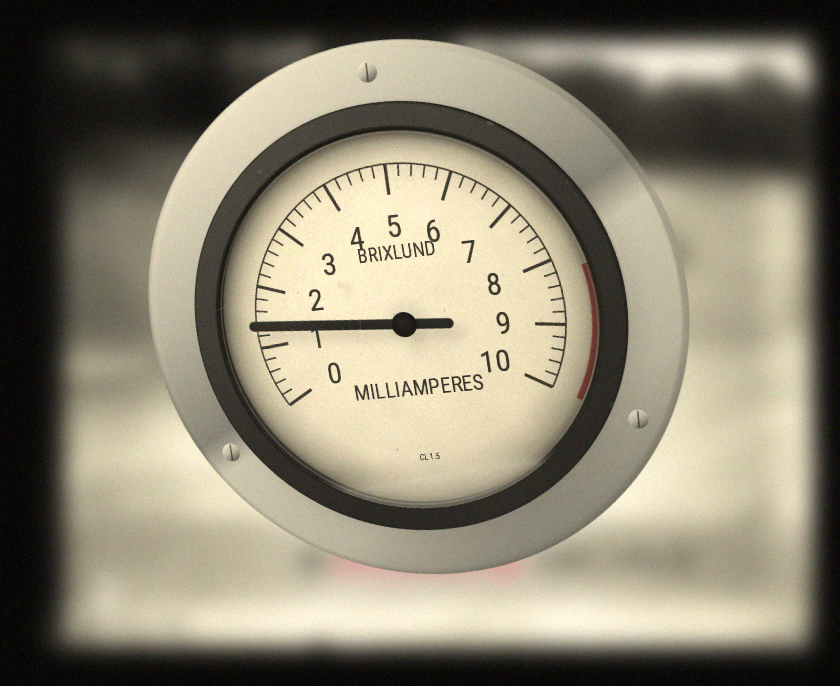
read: 1.4 mA
